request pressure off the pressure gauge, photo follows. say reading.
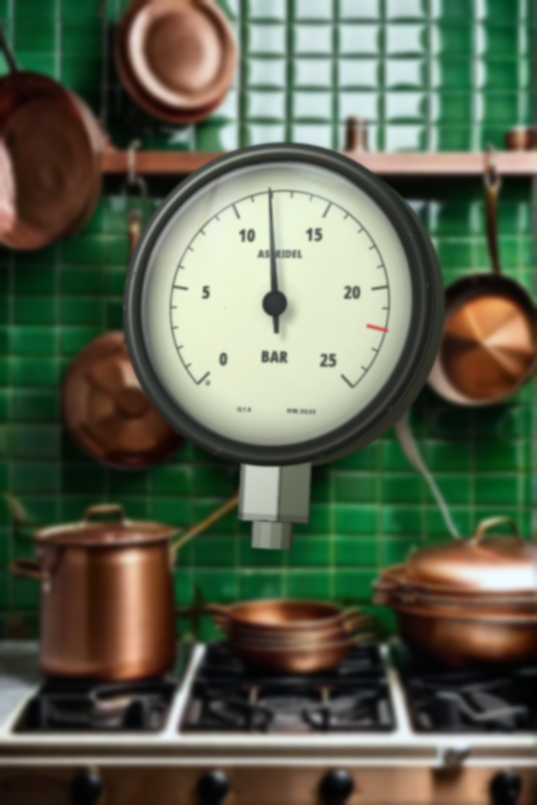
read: 12 bar
